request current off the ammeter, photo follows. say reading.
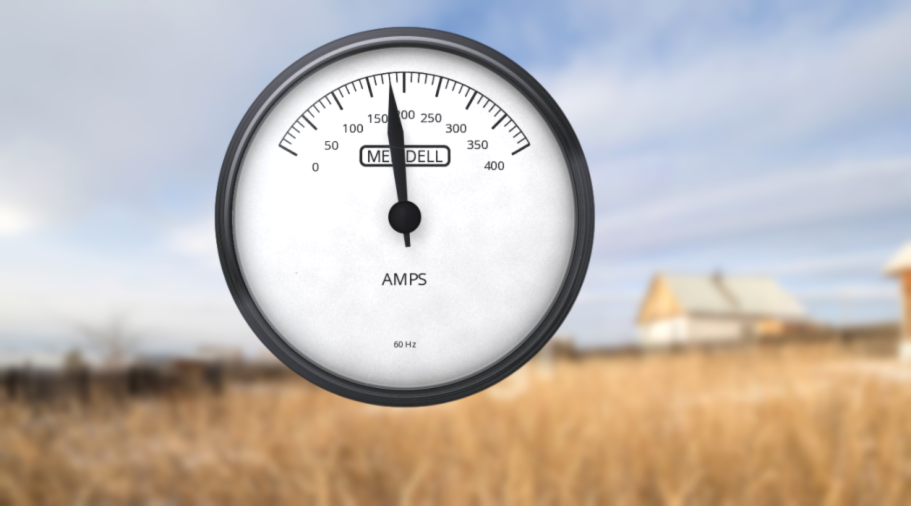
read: 180 A
